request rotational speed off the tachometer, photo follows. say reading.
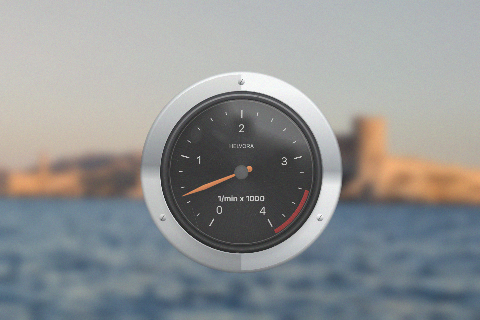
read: 500 rpm
